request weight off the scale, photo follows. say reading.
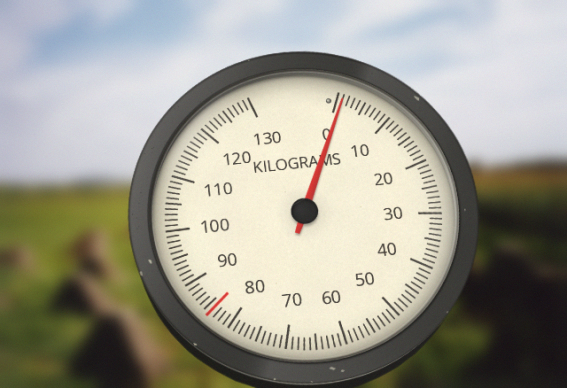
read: 1 kg
